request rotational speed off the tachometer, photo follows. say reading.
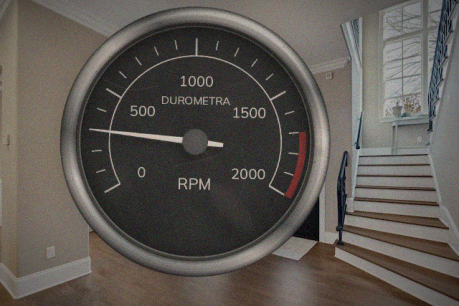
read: 300 rpm
